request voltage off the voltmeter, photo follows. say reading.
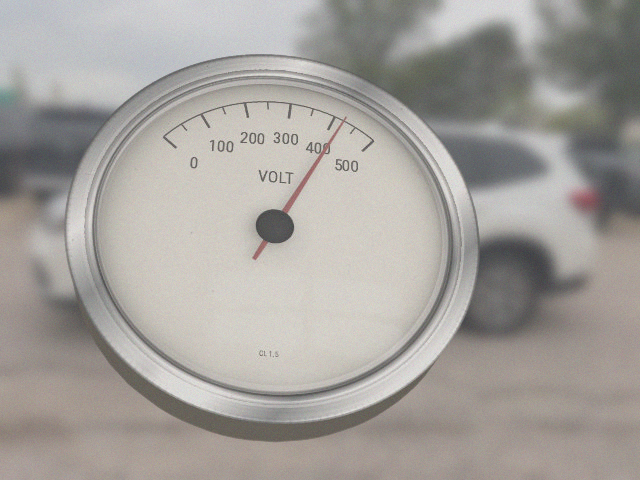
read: 425 V
